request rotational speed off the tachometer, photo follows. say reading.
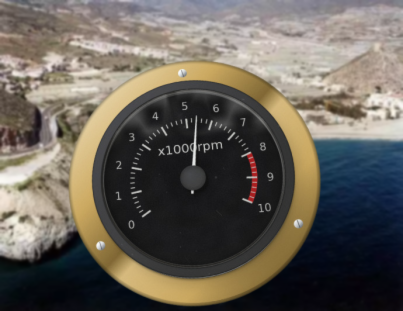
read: 5400 rpm
